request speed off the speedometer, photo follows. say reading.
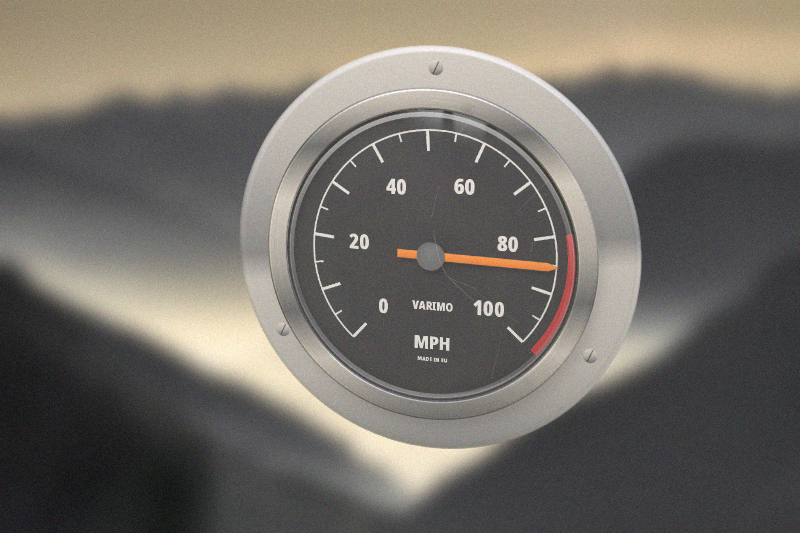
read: 85 mph
